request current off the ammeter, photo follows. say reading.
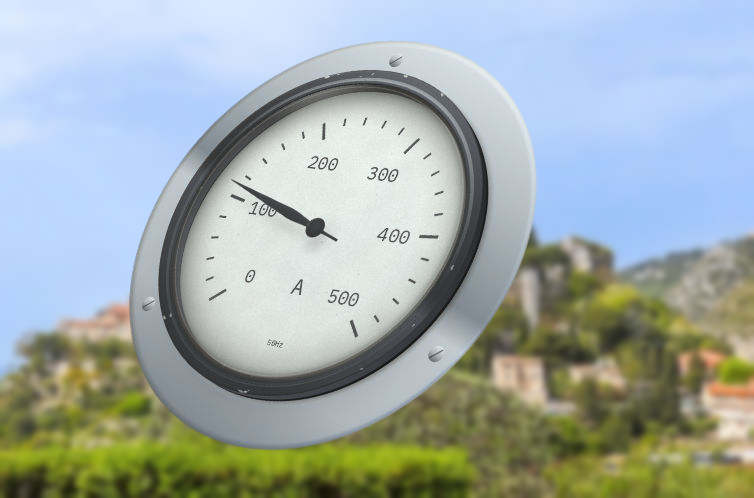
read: 110 A
